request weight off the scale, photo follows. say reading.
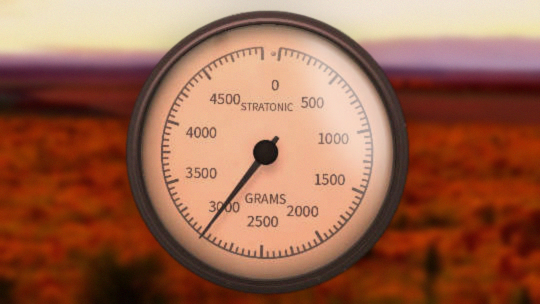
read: 3000 g
